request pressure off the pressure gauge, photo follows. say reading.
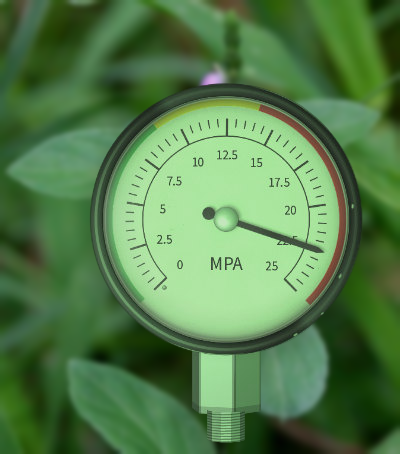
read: 22.5 MPa
